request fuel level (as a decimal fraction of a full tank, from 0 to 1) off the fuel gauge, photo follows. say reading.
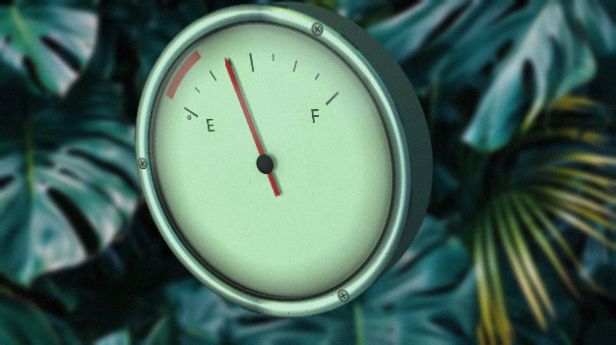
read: 0.375
